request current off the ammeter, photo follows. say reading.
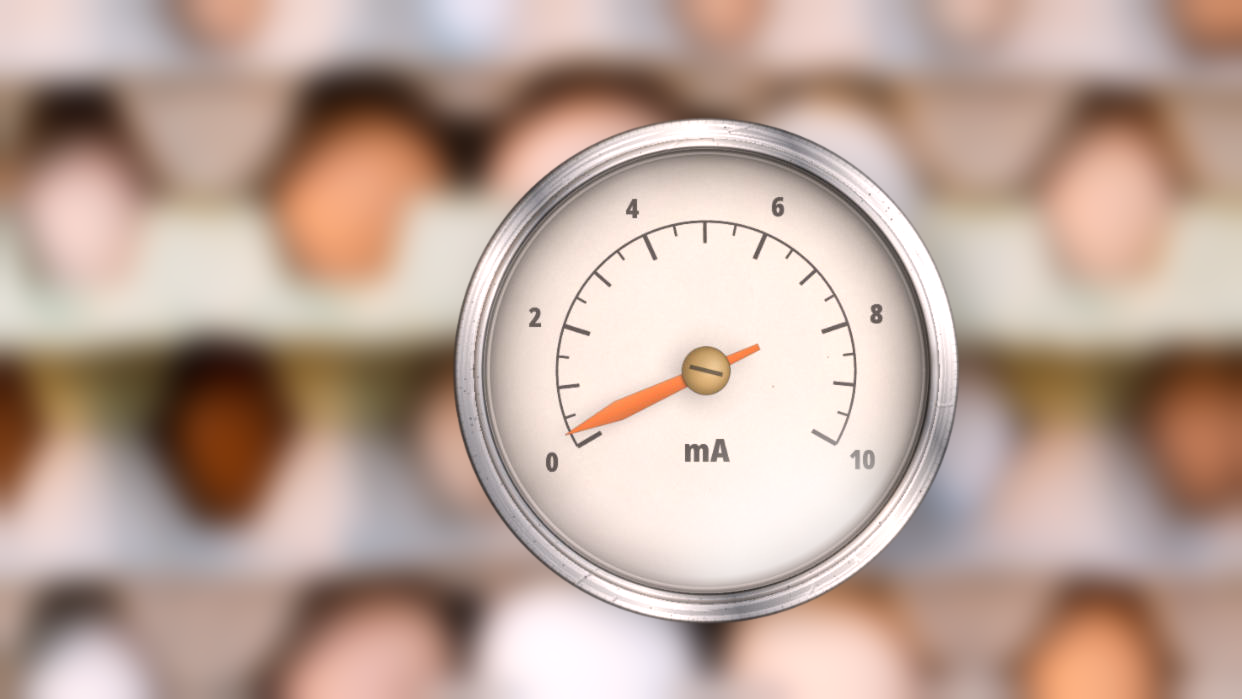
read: 0.25 mA
